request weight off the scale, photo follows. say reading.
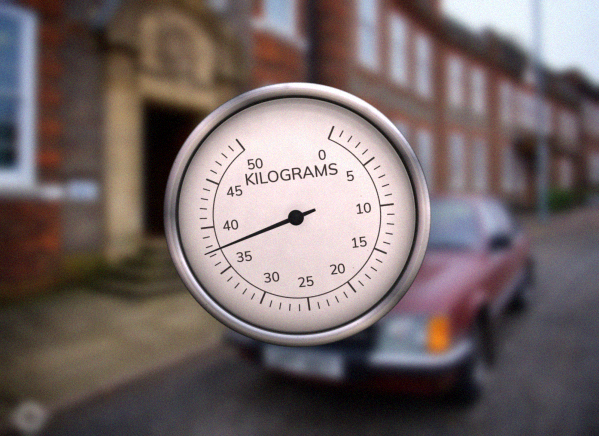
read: 37.5 kg
